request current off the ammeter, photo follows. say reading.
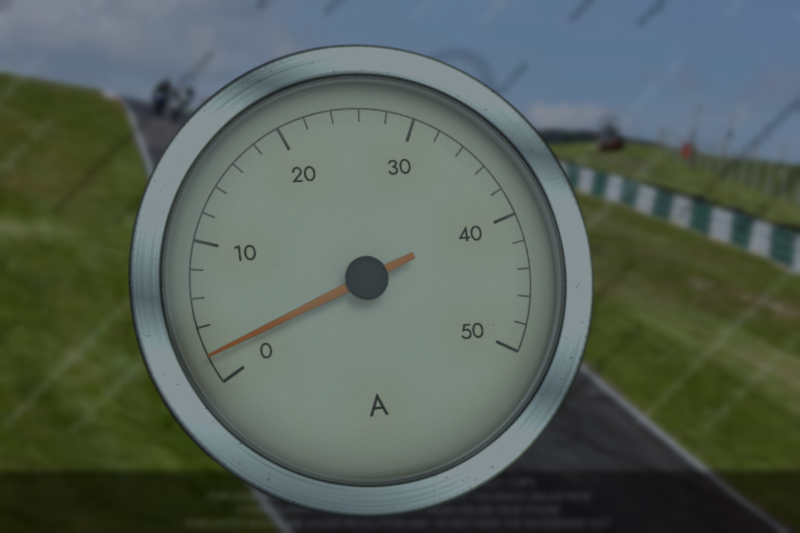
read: 2 A
